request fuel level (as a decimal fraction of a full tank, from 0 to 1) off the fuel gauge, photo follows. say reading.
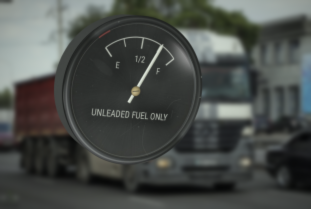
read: 0.75
